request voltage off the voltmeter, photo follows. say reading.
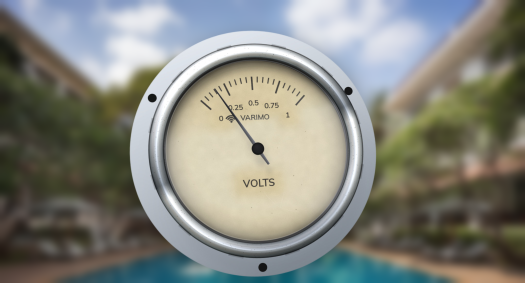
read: 0.15 V
